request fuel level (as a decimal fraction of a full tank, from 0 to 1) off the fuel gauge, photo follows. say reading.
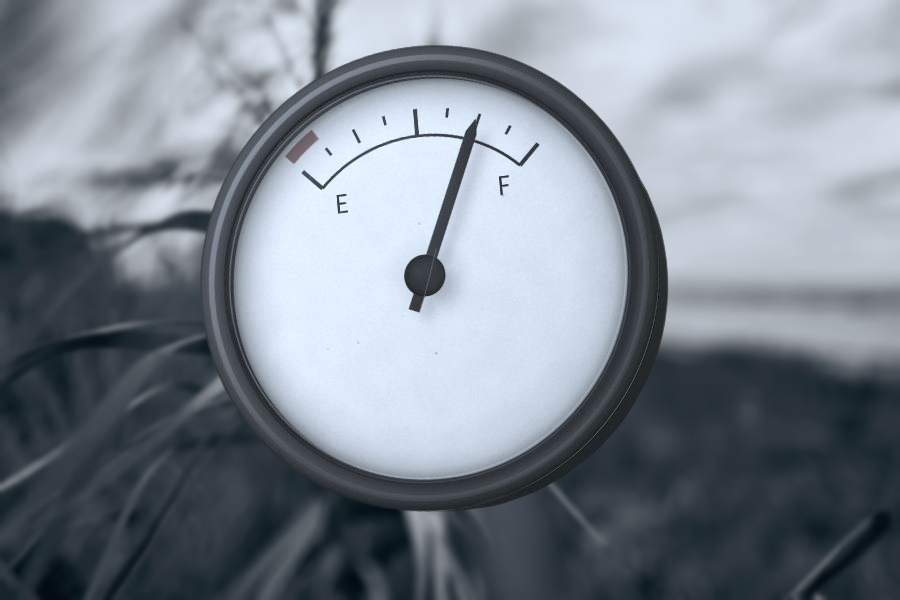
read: 0.75
